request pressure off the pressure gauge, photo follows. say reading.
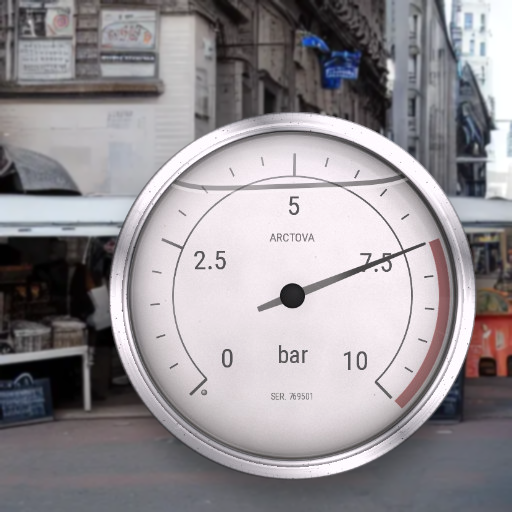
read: 7.5 bar
